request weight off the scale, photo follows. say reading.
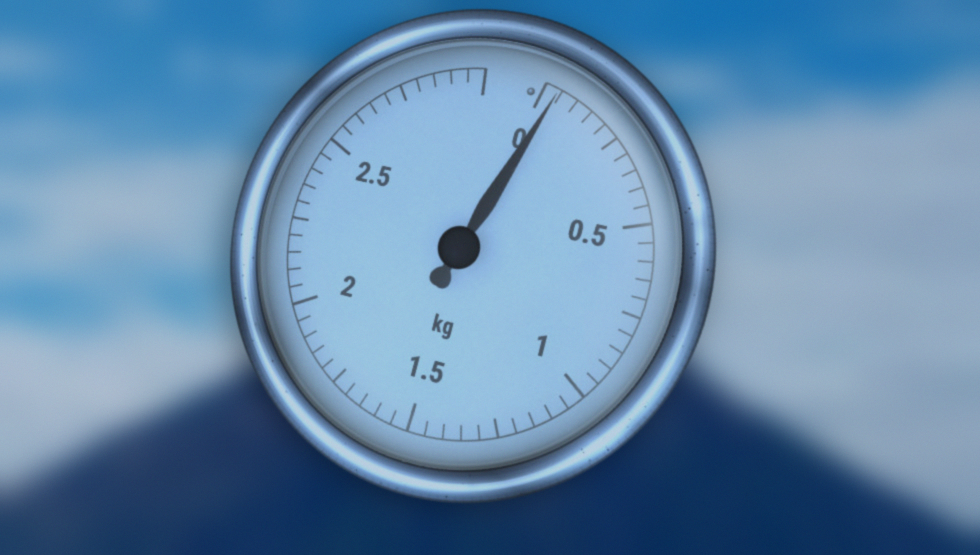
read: 0.05 kg
